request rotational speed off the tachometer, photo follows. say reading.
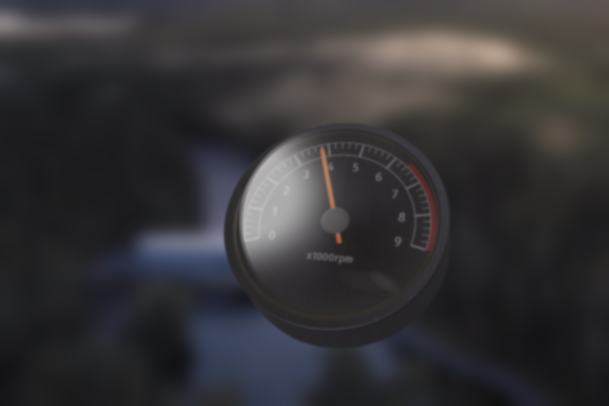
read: 3800 rpm
